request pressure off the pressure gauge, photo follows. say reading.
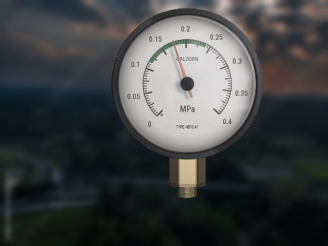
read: 0.175 MPa
